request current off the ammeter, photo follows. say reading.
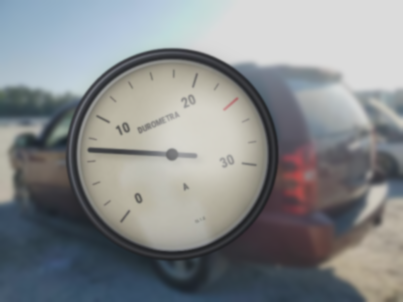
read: 7 A
